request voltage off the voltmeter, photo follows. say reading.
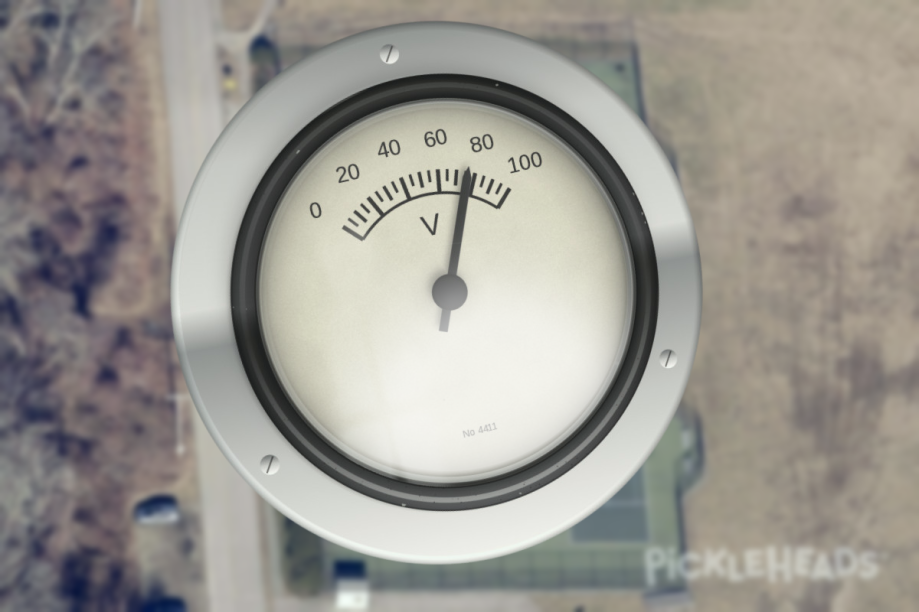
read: 75 V
